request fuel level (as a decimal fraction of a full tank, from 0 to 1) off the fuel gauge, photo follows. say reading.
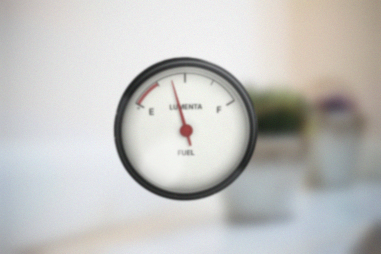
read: 0.375
